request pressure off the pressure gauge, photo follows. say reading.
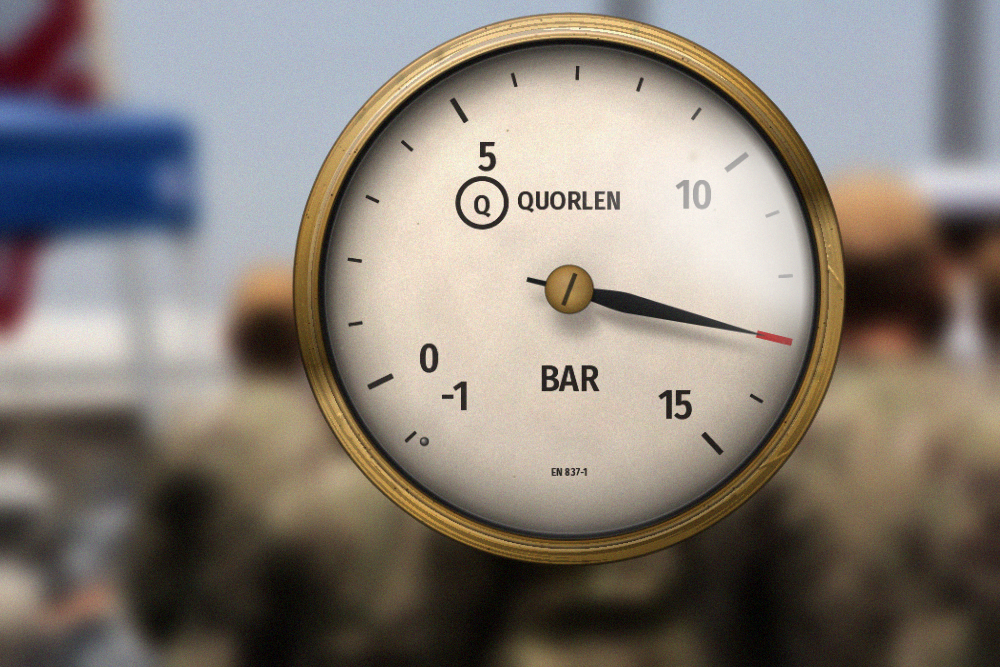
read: 13 bar
